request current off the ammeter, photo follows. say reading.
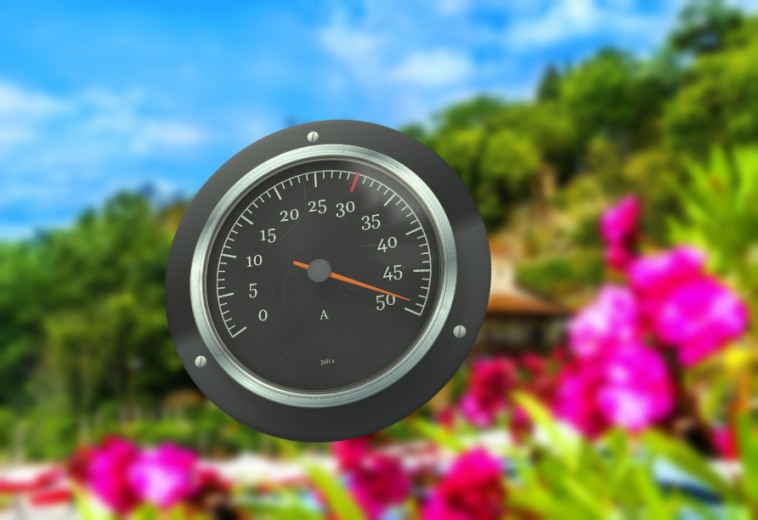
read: 49 A
